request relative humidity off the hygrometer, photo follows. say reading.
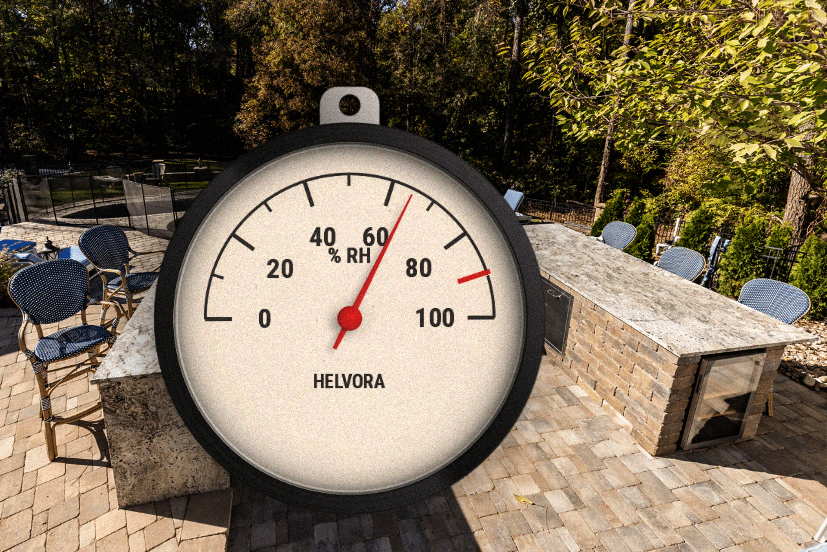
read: 65 %
